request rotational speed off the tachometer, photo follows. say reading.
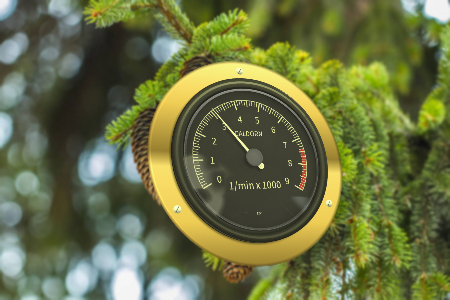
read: 3000 rpm
